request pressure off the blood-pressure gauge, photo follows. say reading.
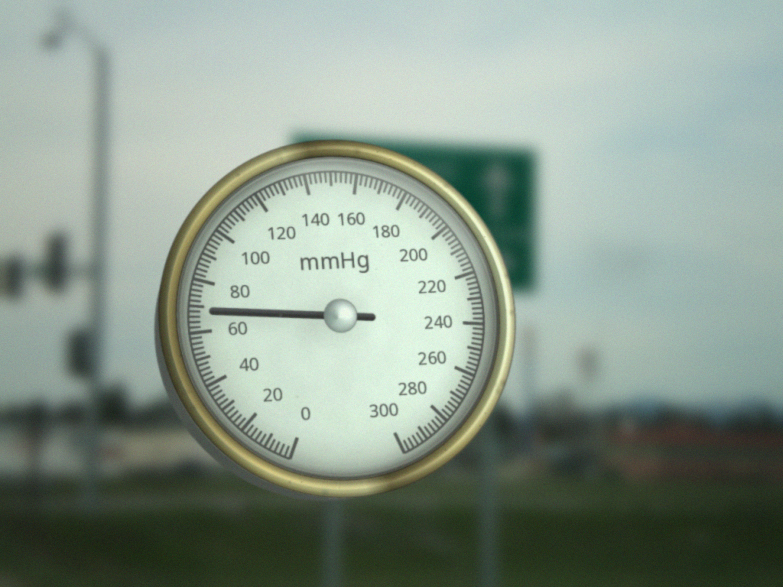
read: 68 mmHg
